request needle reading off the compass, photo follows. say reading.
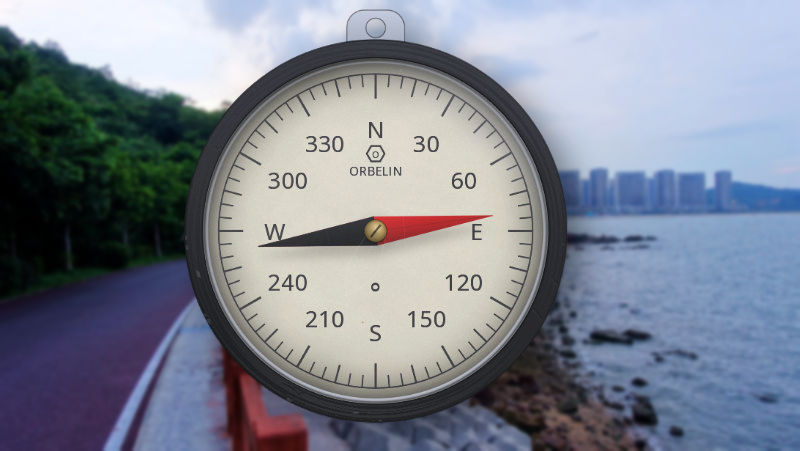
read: 82.5 °
